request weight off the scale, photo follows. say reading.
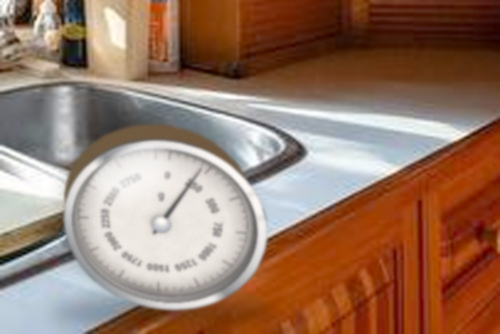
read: 200 g
